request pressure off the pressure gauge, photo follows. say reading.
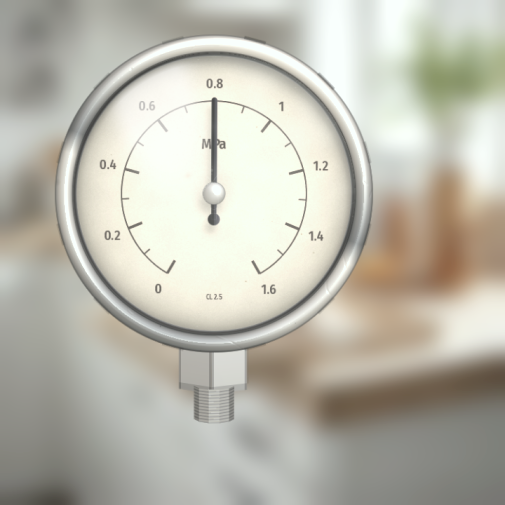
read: 0.8 MPa
